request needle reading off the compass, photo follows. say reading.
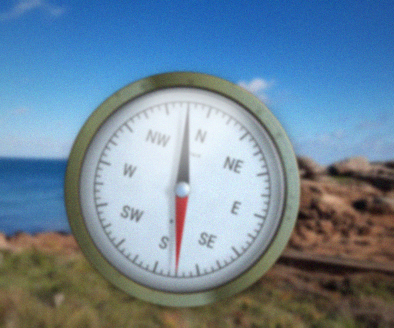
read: 165 °
